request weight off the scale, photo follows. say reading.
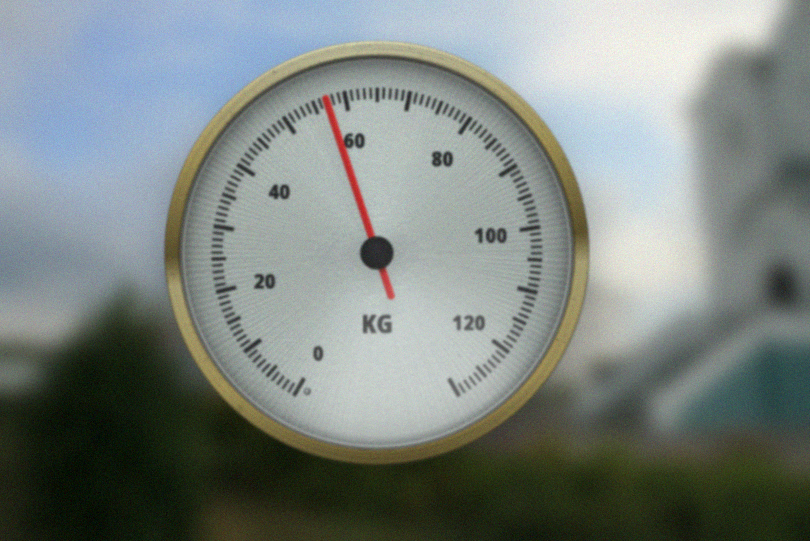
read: 57 kg
